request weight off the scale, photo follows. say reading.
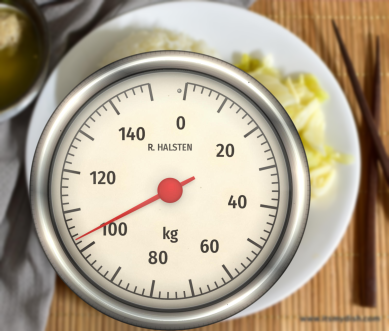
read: 103 kg
